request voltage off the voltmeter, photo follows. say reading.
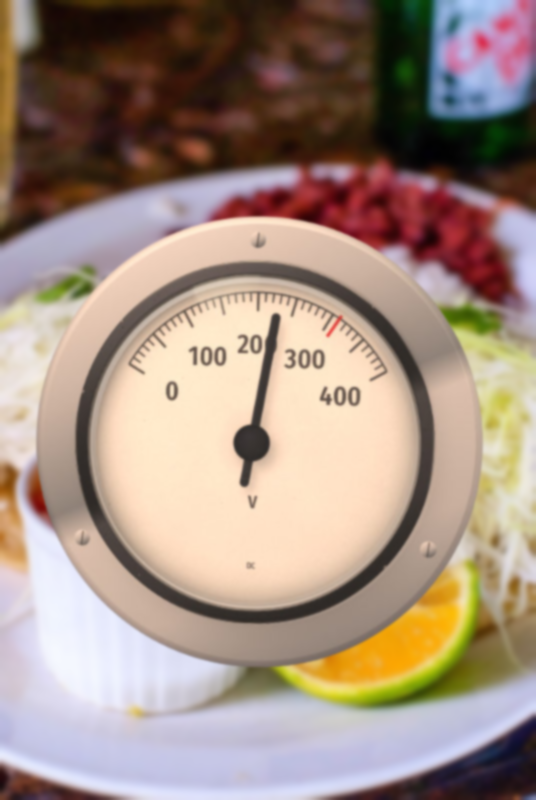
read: 230 V
